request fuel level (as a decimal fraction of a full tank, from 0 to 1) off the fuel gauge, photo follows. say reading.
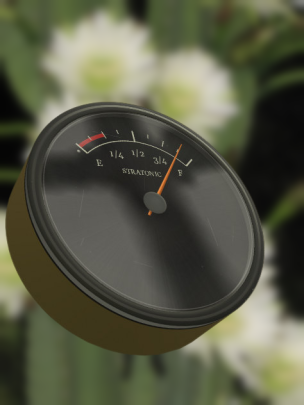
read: 0.875
